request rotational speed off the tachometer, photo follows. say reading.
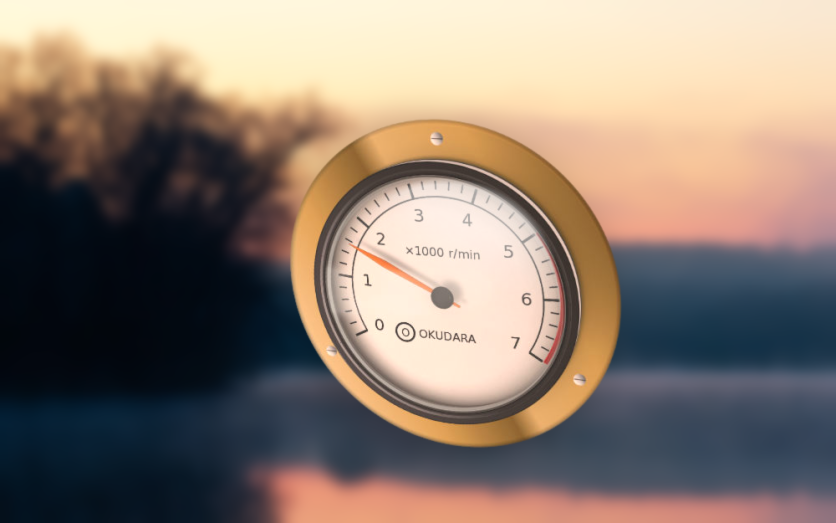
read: 1600 rpm
